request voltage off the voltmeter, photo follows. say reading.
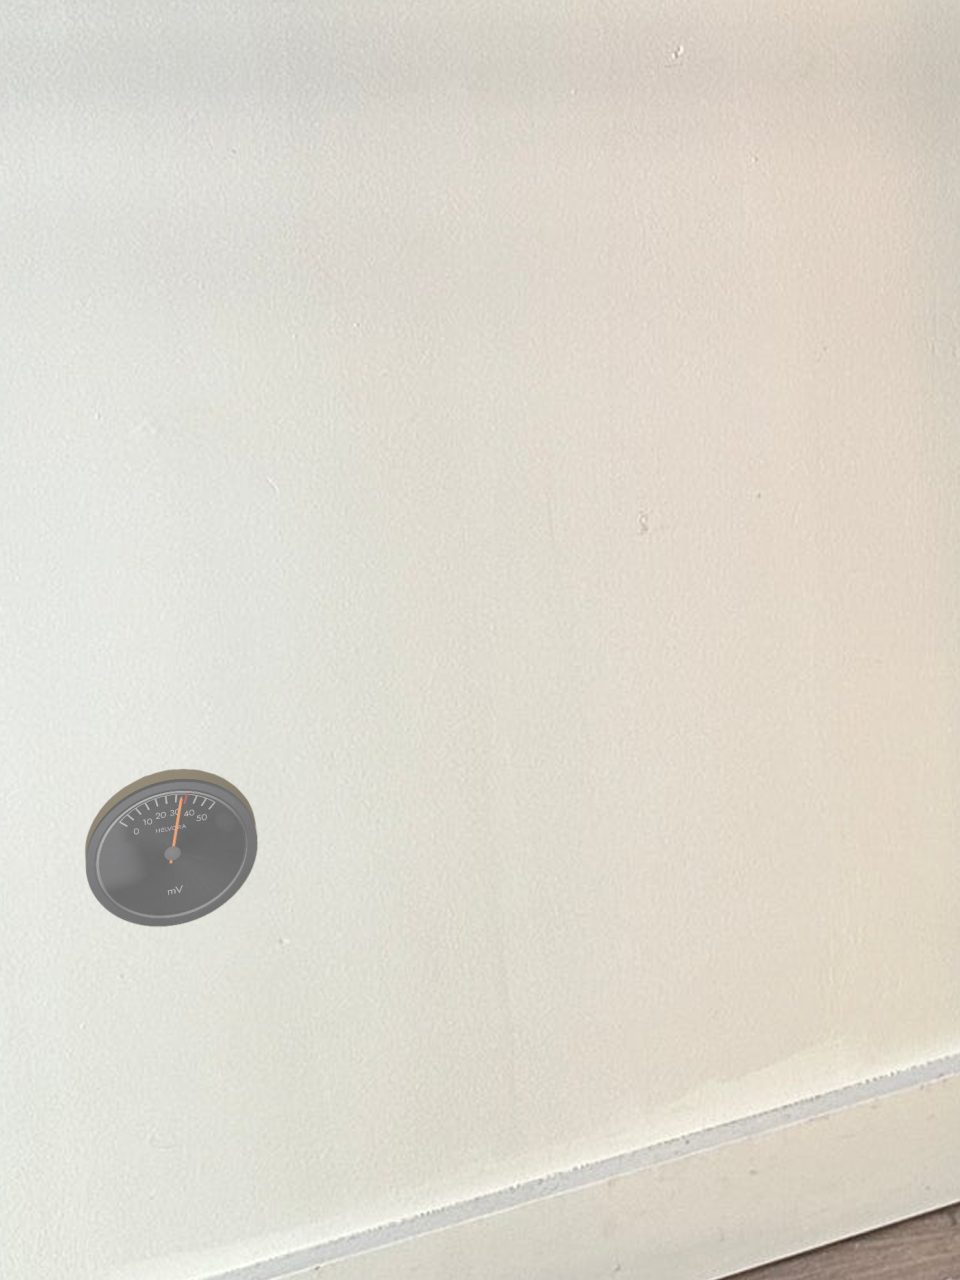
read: 32.5 mV
